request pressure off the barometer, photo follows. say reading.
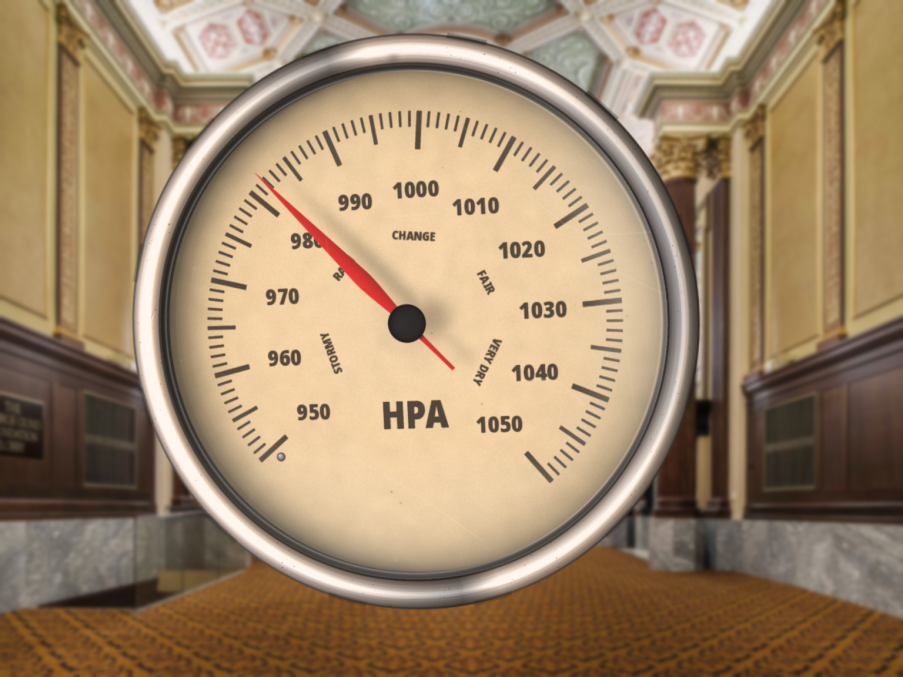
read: 982 hPa
